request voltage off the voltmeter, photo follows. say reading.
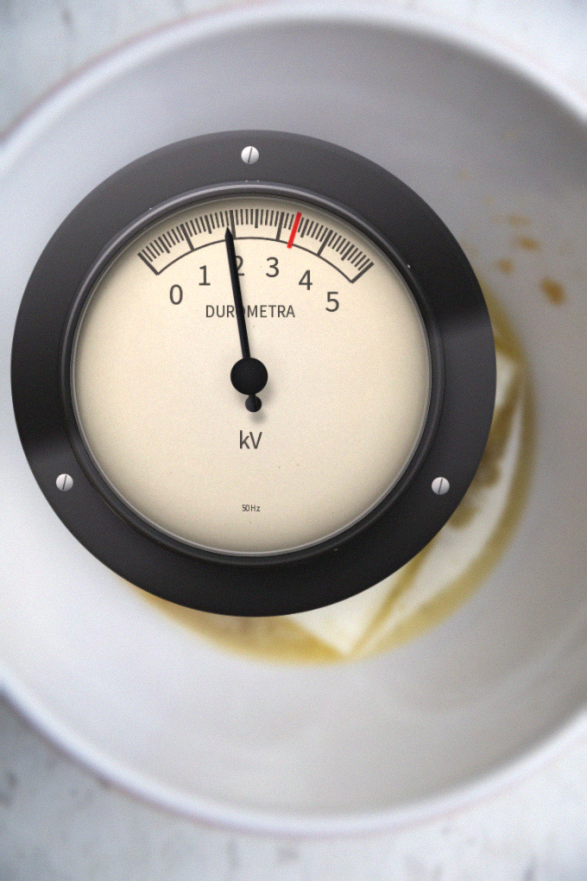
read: 1.9 kV
